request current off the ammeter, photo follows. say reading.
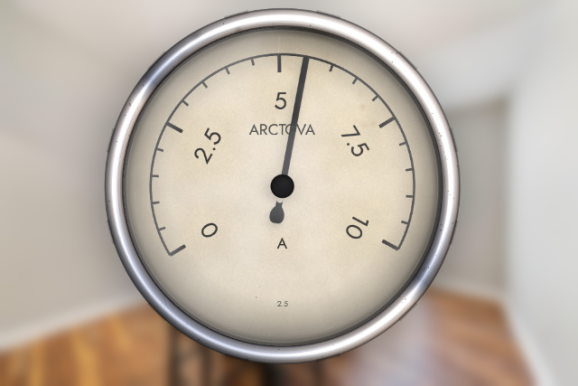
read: 5.5 A
